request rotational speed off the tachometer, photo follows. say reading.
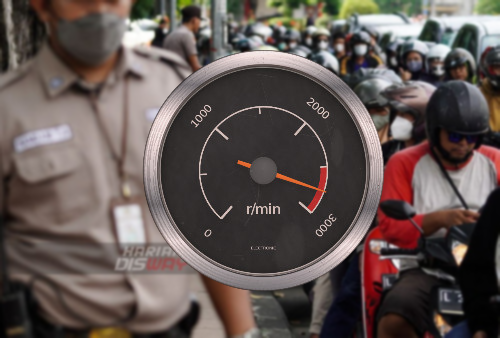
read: 2750 rpm
